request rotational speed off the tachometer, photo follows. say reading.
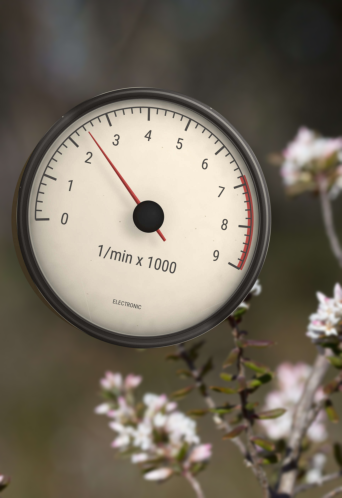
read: 2400 rpm
